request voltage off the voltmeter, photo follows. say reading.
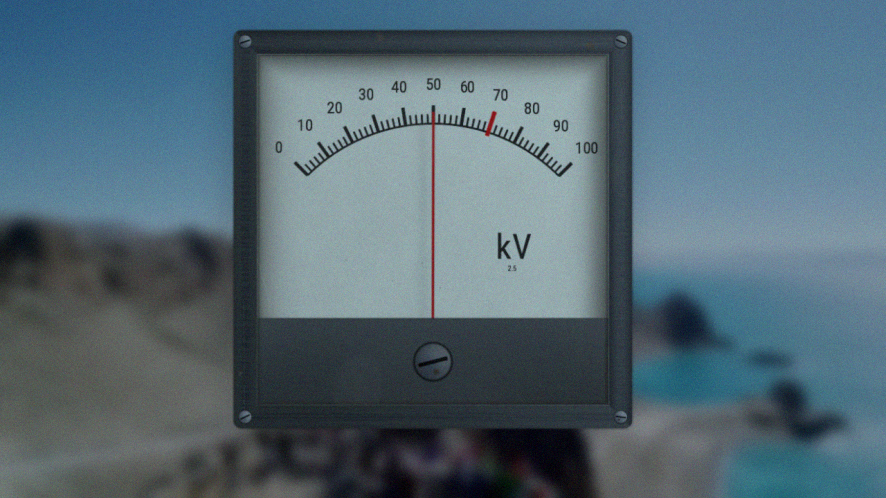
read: 50 kV
